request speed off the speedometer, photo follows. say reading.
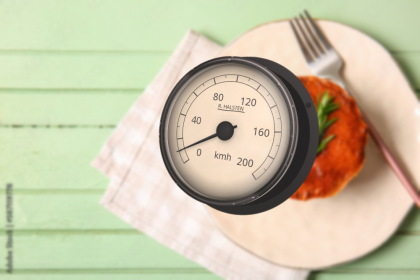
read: 10 km/h
